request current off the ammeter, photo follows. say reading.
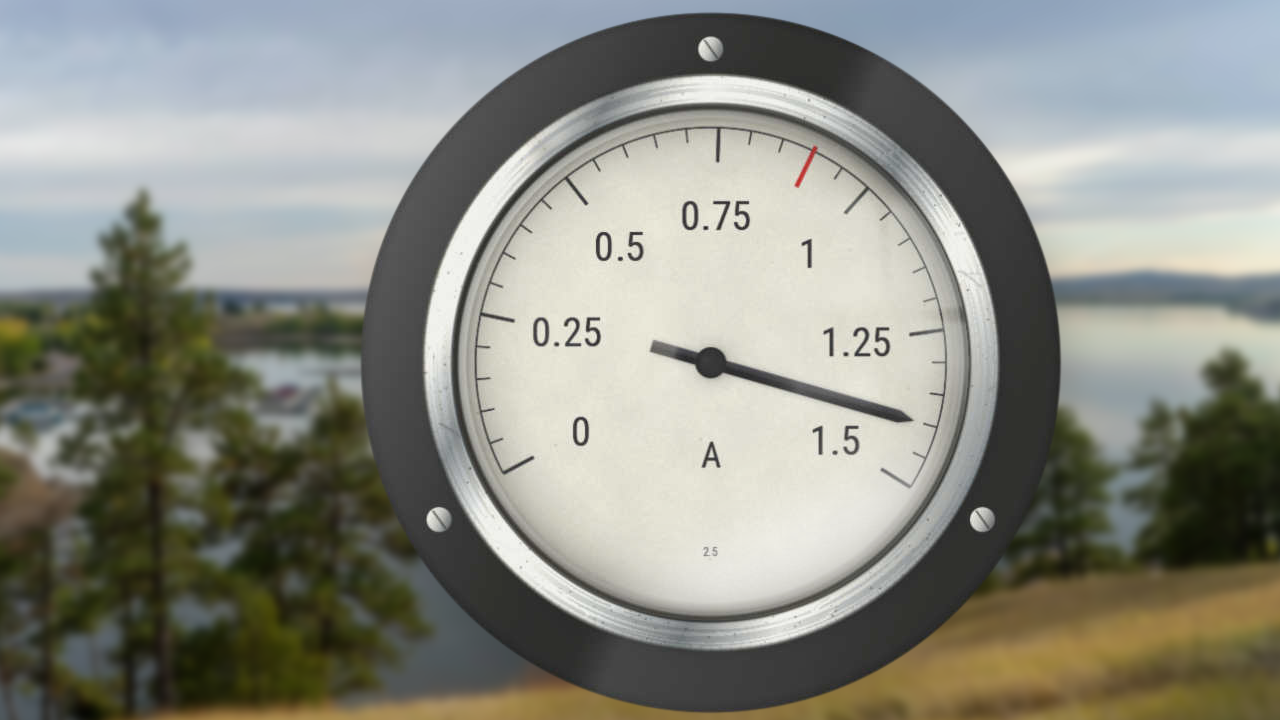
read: 1.4 A
